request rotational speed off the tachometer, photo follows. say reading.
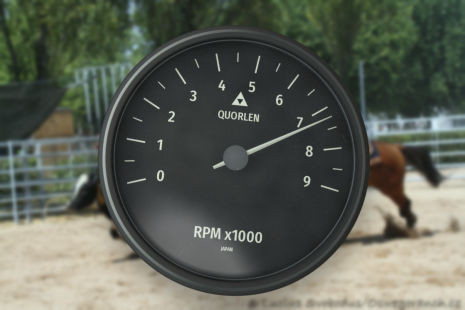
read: 7250 rpm
